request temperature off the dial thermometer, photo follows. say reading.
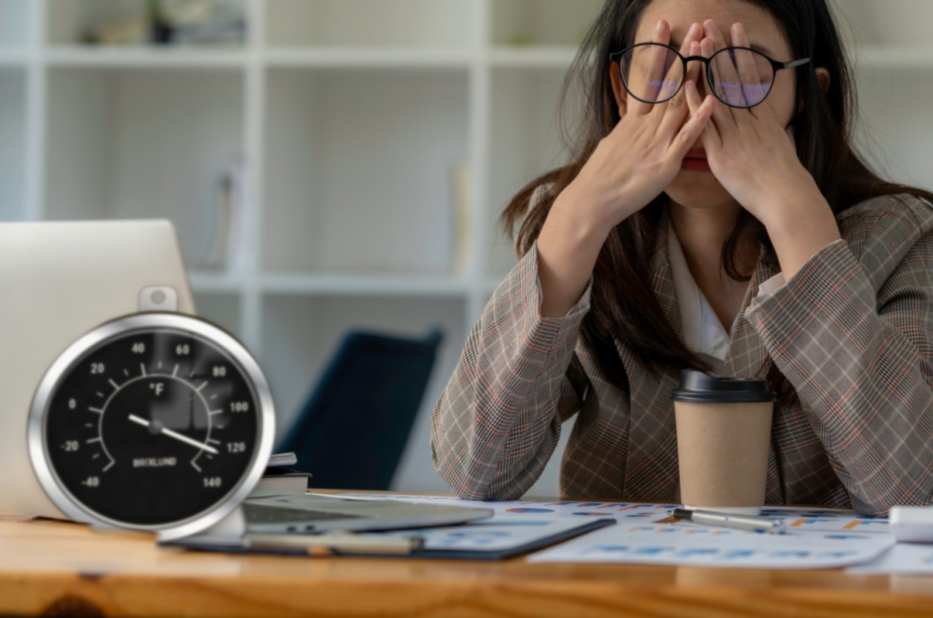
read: 125 °F
